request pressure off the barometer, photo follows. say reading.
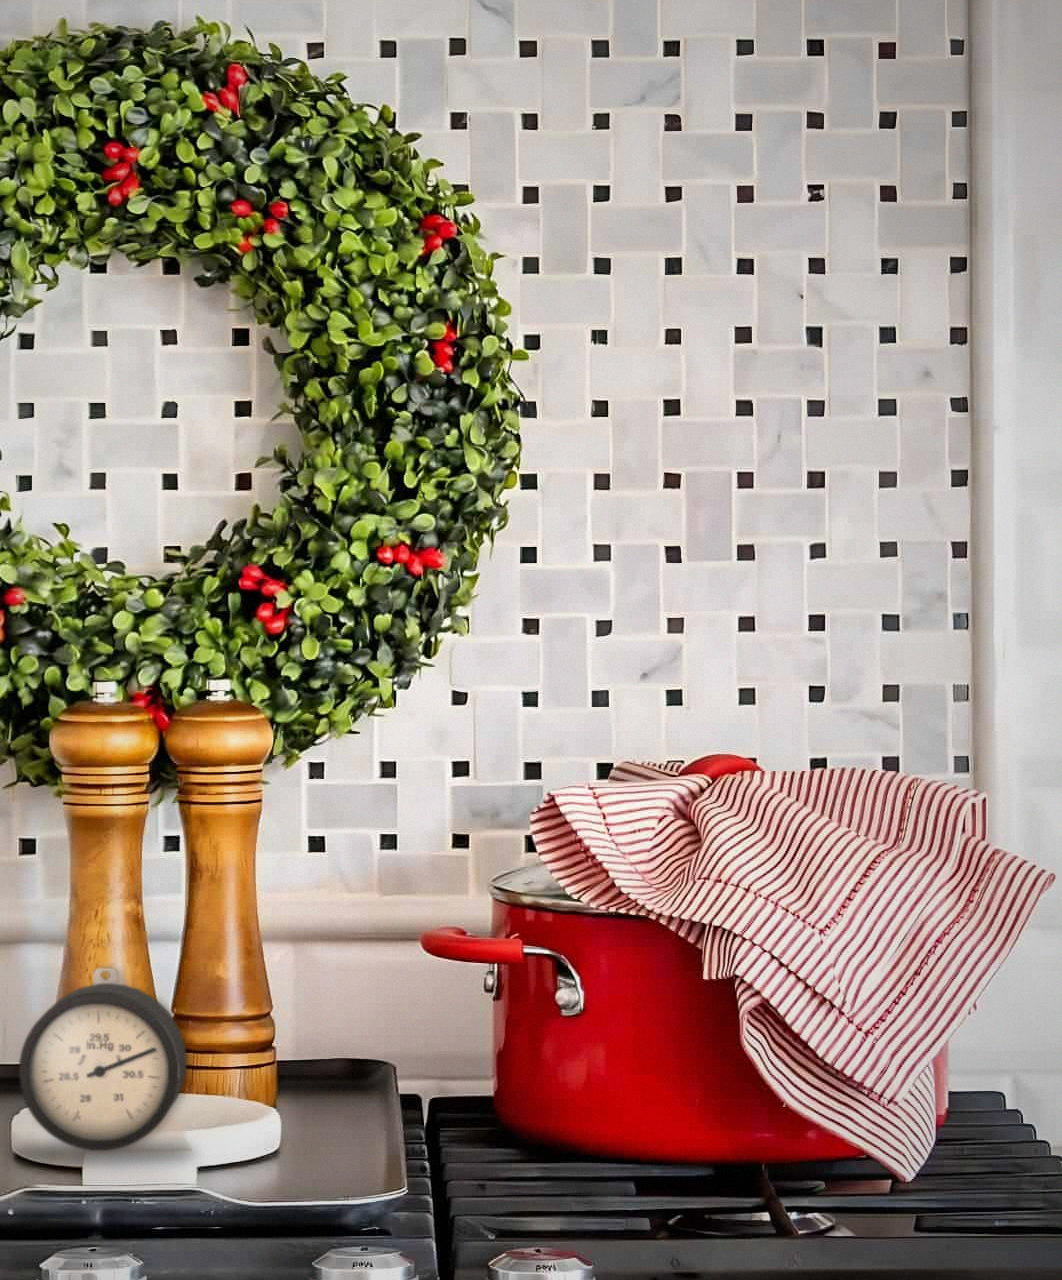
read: 30.2 inHg
